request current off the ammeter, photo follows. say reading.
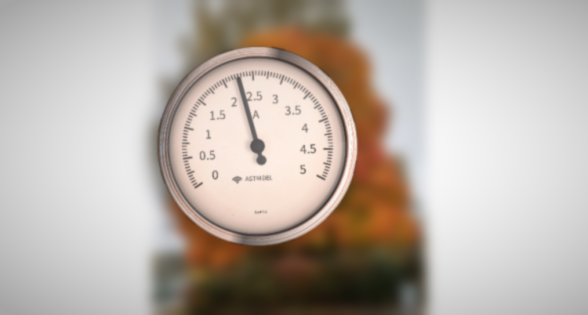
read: 2.25 A
